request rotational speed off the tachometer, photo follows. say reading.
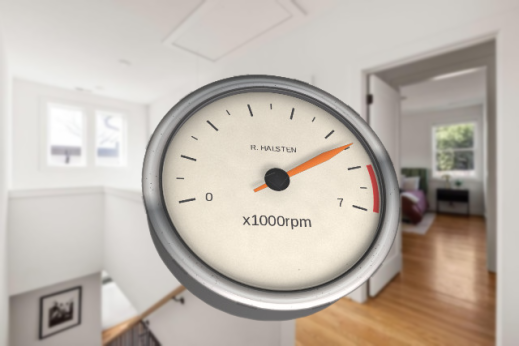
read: 5500 rpm
